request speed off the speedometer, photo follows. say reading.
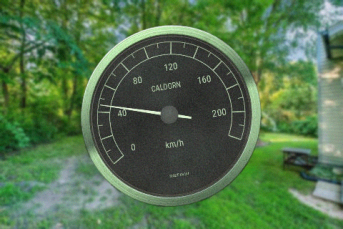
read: 45 km/h
